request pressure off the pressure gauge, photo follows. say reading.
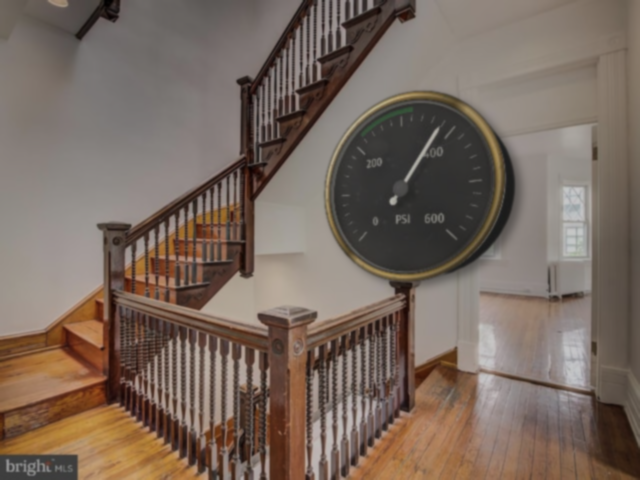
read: 380 psi
